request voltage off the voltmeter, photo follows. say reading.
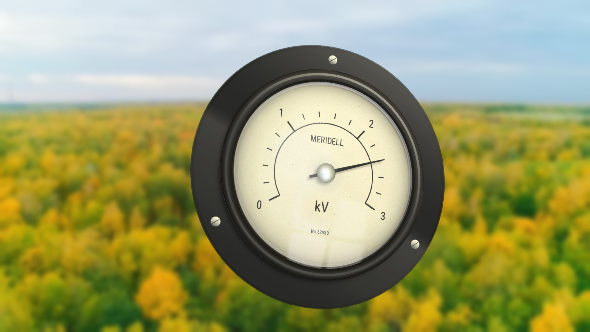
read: 2.4 kV
